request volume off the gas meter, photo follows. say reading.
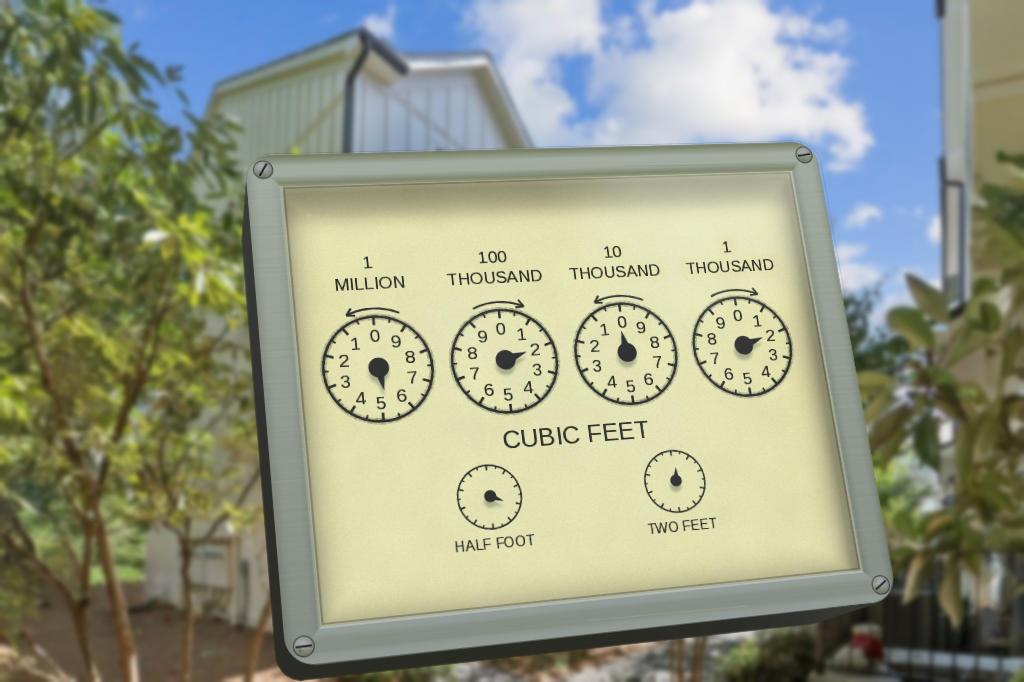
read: 520200 ft³
